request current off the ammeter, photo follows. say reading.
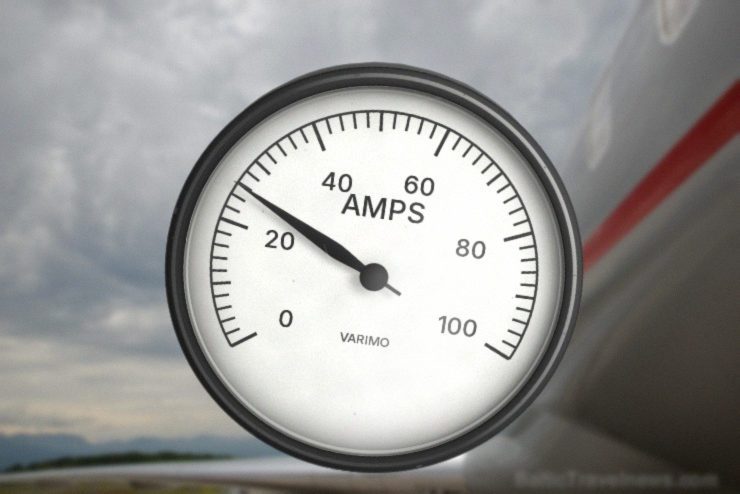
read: 26 A
